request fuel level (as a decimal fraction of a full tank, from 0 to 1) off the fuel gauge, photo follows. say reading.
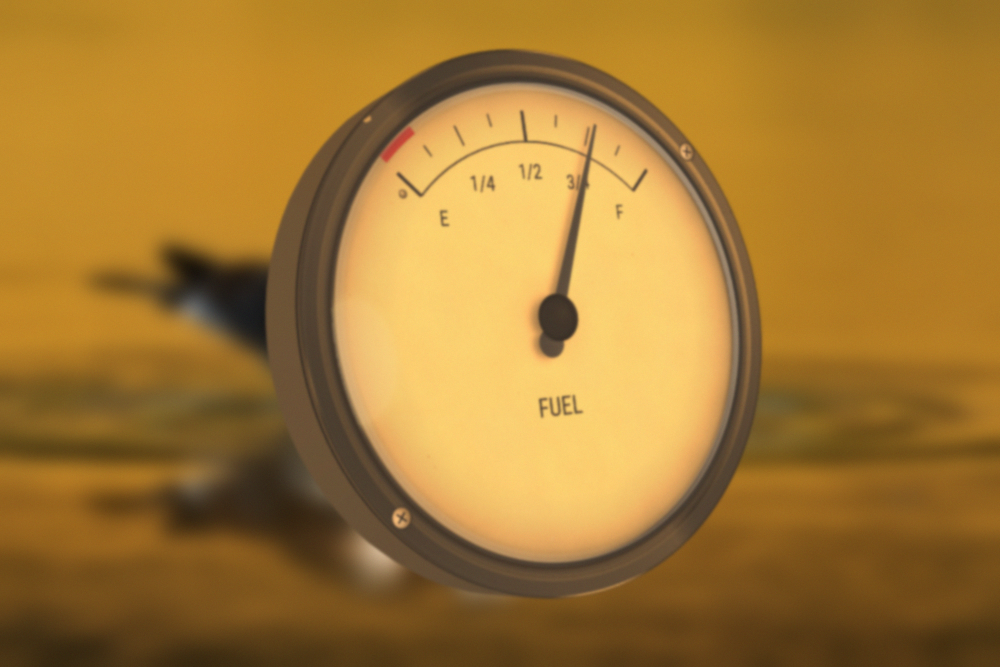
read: 0.75
